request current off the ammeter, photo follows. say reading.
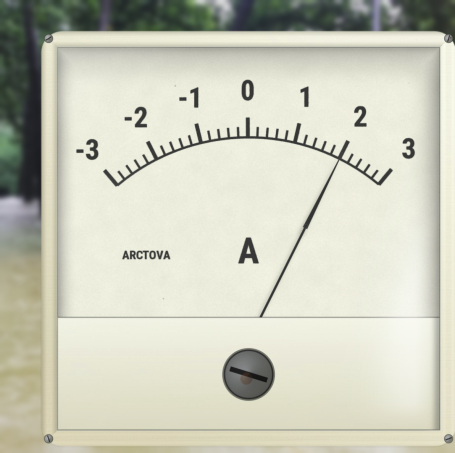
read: 2 A
